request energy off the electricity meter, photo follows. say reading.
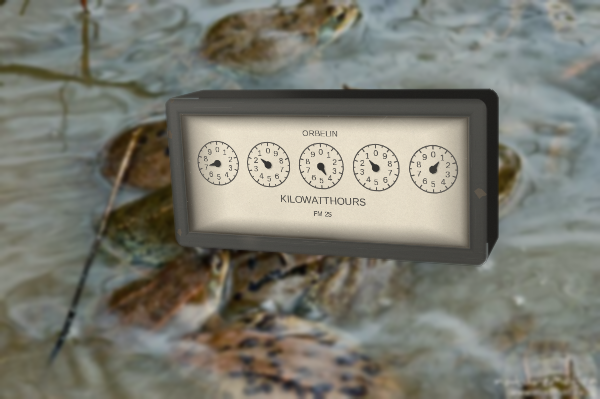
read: 71411 kWh
